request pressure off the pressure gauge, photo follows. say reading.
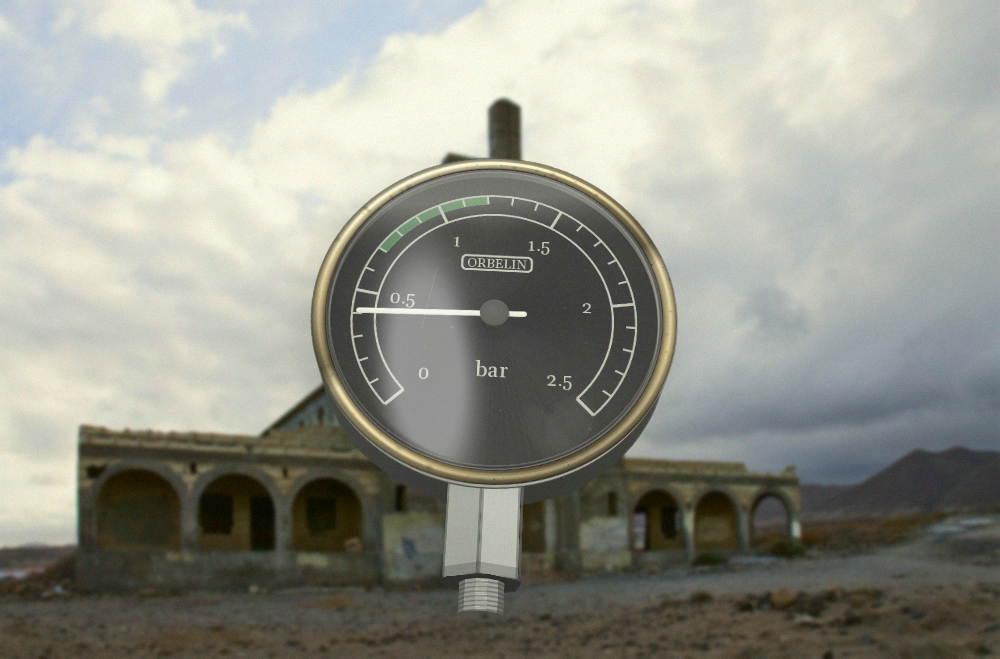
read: 0.4 bar
